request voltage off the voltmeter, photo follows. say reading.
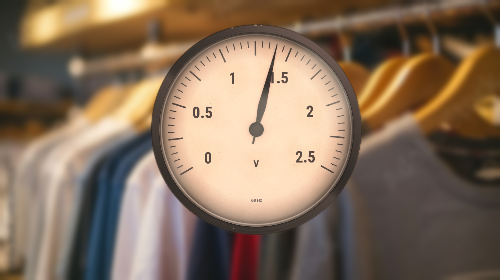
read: 1.4 V
